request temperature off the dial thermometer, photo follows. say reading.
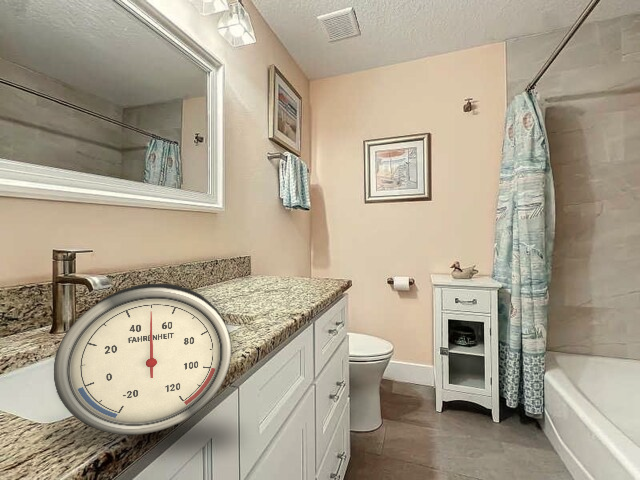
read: 50 °F
